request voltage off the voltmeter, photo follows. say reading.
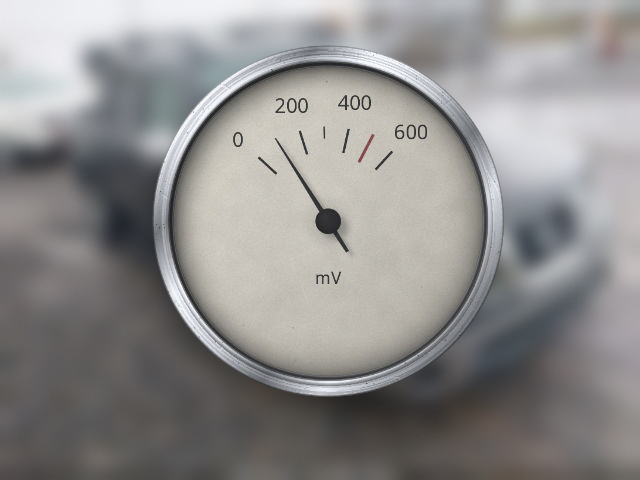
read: 100 mV
